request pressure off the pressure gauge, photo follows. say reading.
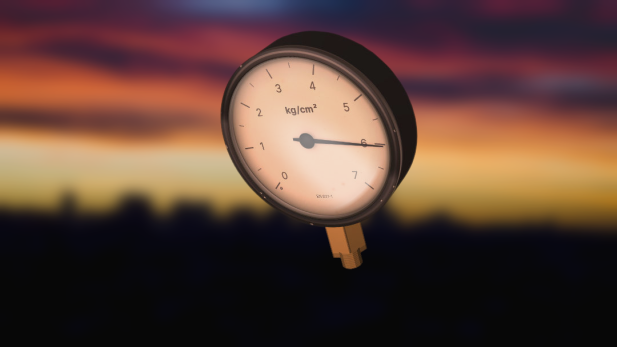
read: 6 kg/cm²
